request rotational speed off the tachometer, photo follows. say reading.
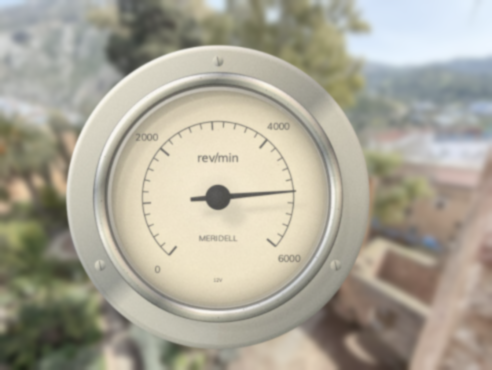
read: 5000 rpm
